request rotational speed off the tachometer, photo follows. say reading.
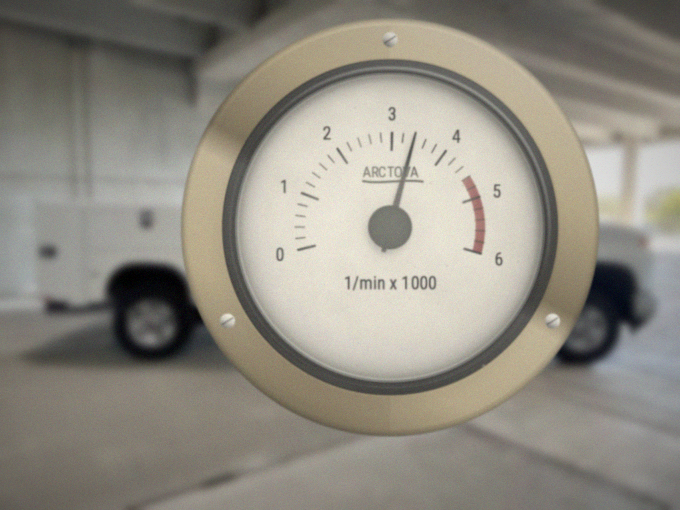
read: 3400 rpm
